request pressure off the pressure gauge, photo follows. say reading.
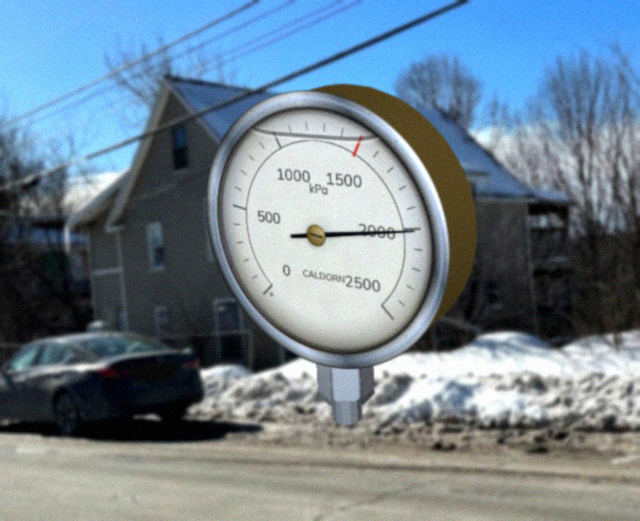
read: 2000 kPa
